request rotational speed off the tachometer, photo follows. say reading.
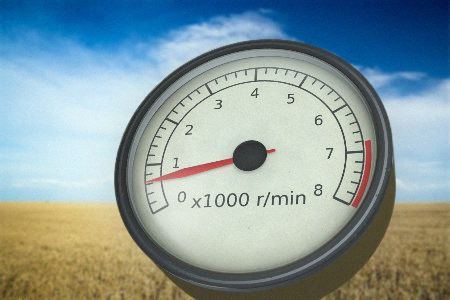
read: 600 rpm
